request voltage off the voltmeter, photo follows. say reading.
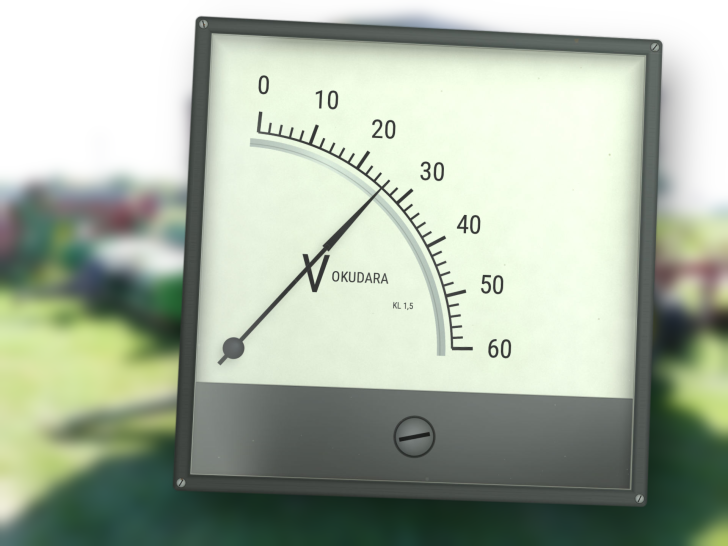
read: 26 V
